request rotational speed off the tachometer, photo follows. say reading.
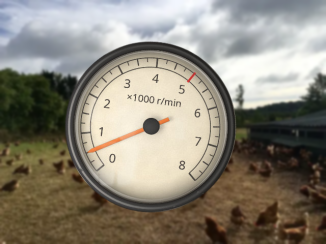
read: 500 rpm
